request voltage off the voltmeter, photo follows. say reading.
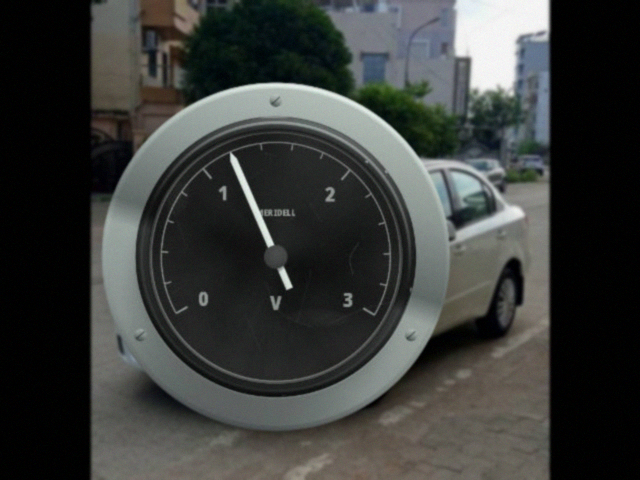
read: 1.2 V
